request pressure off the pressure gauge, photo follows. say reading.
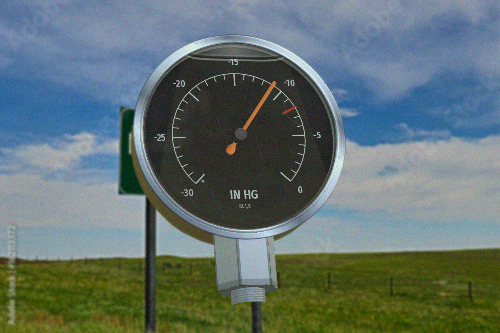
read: -11 inHg
